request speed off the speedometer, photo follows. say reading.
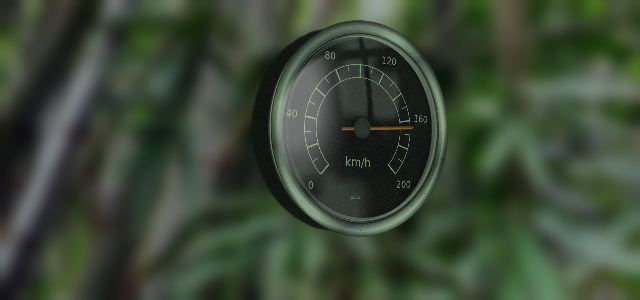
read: 165 km/h
